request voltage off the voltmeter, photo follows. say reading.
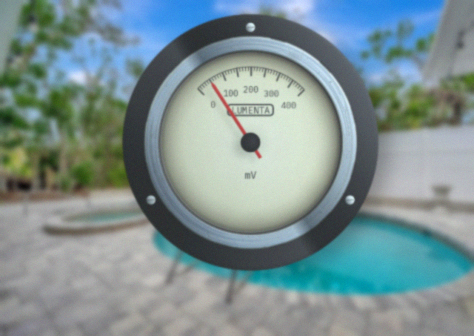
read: 50 mV
